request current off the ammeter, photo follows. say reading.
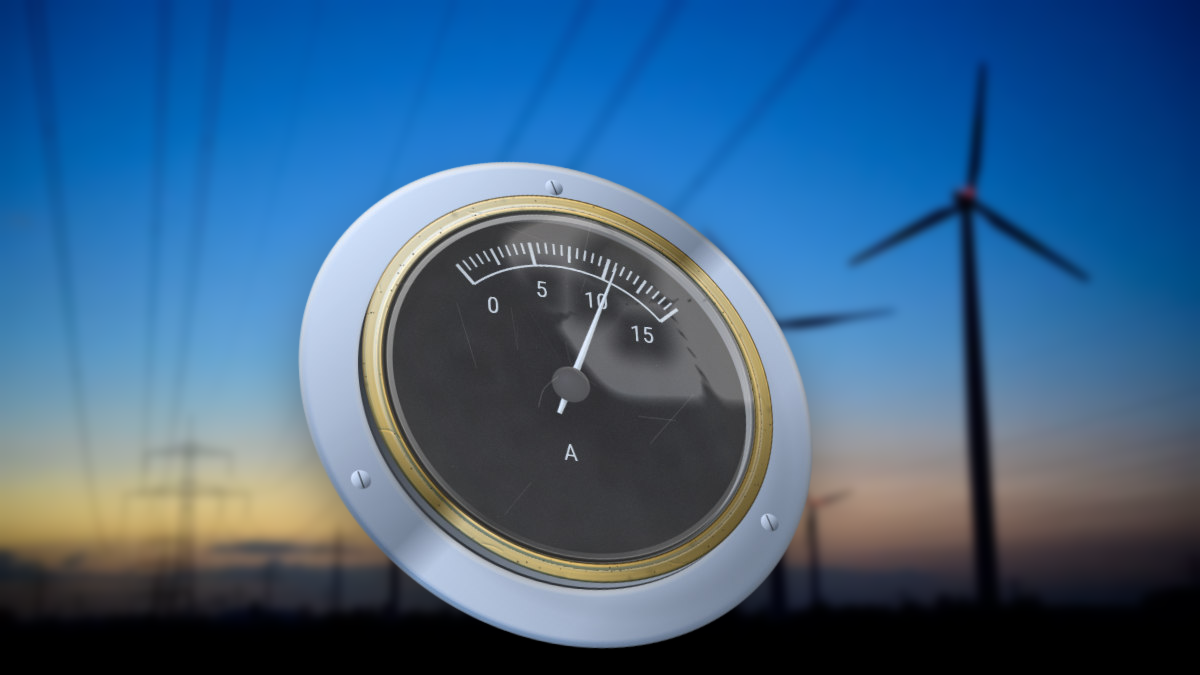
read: 10.5 A
